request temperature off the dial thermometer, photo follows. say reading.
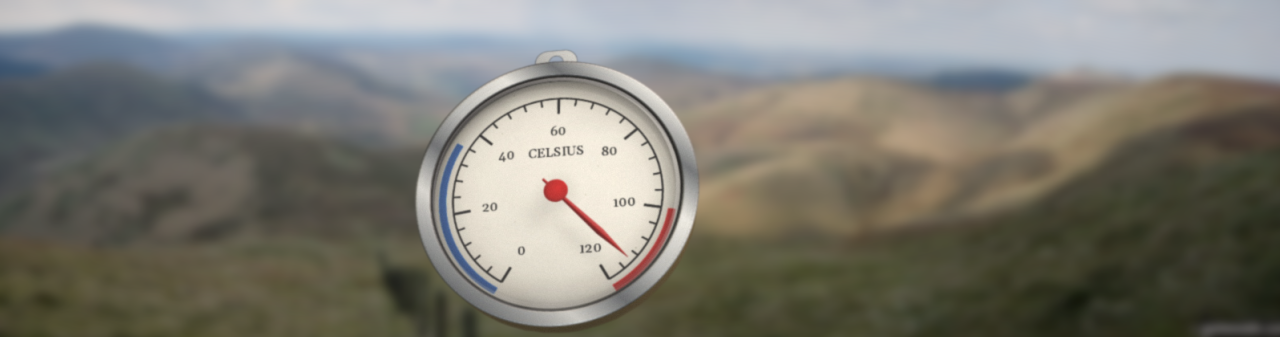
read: 114 °C
